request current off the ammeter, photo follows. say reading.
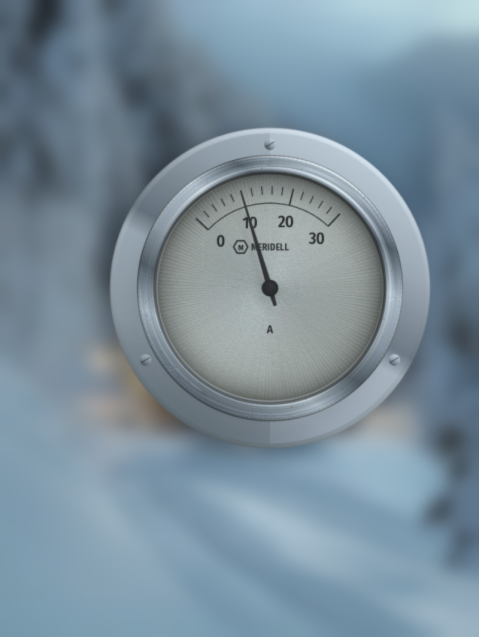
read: 10 A
